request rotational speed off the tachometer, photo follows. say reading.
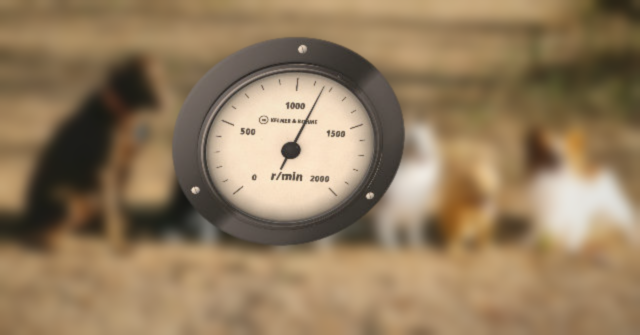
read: 1150 rpm
